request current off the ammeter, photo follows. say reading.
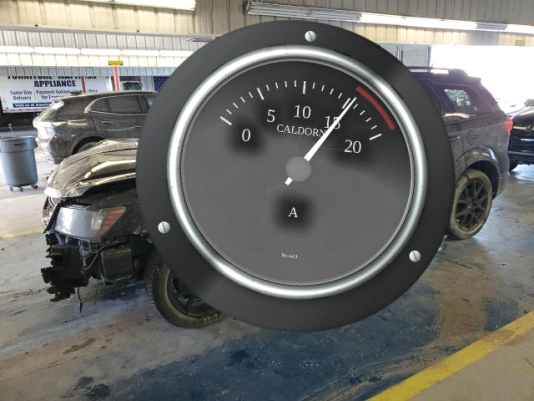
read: 15.5 A
